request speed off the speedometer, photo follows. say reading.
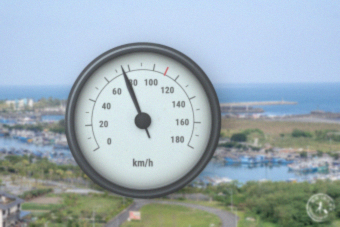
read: 75 km/h
